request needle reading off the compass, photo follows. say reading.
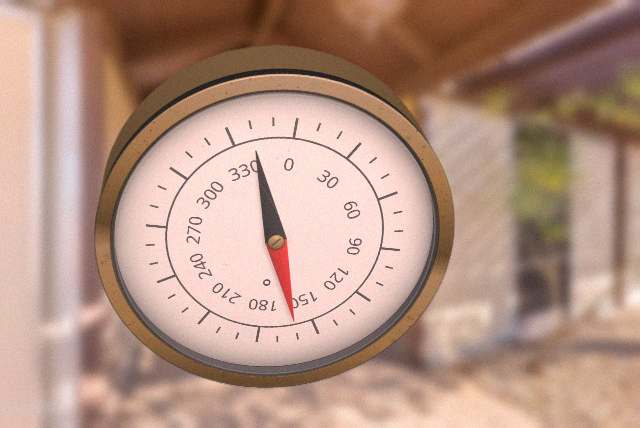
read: 160 °
